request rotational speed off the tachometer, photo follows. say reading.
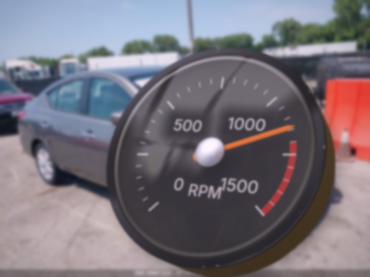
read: 1150 rpm
